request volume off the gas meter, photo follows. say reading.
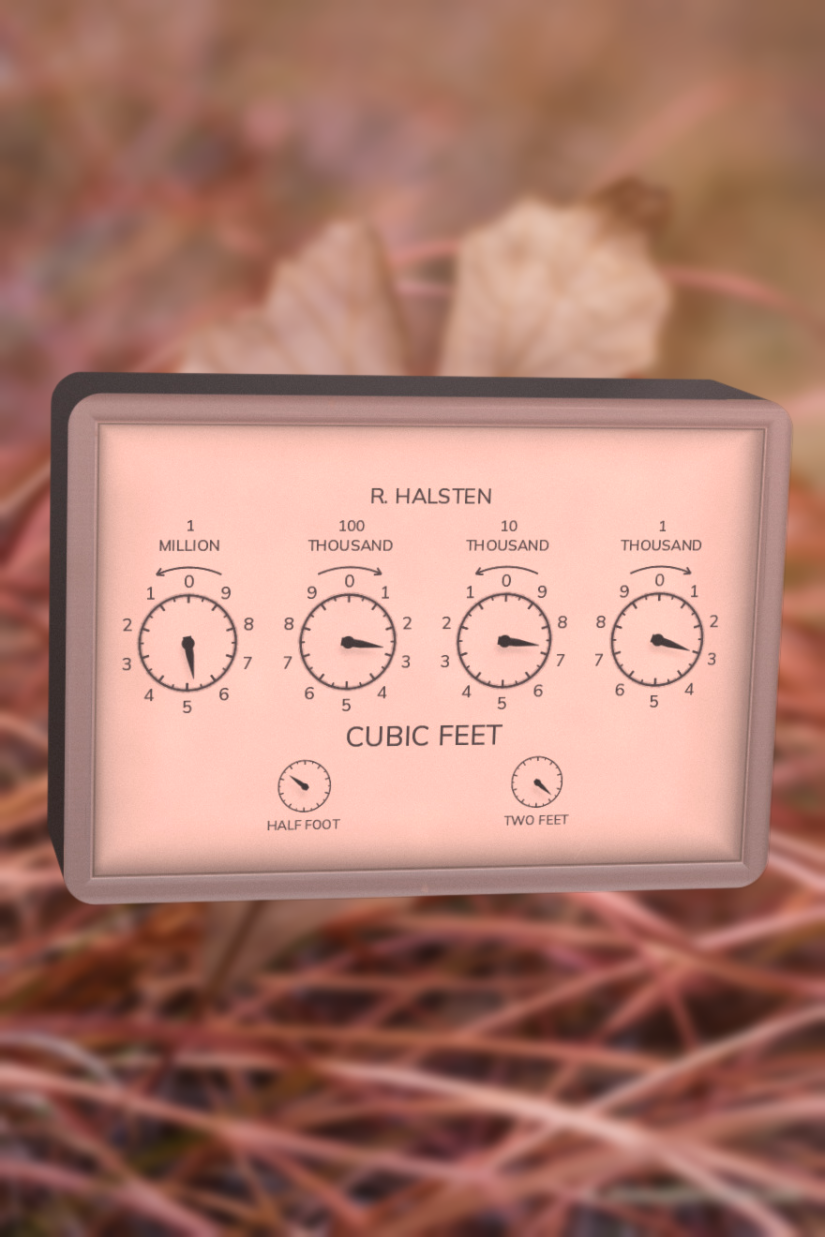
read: 527300 ft³
